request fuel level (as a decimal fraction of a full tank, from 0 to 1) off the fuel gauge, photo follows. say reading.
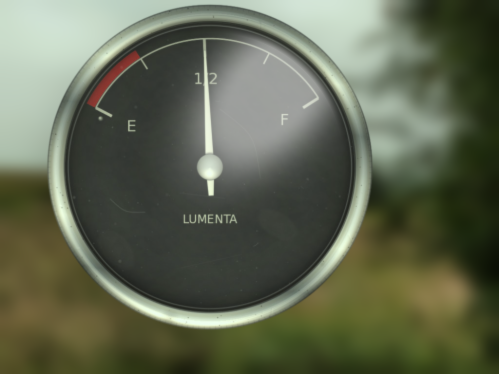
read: 0.5
